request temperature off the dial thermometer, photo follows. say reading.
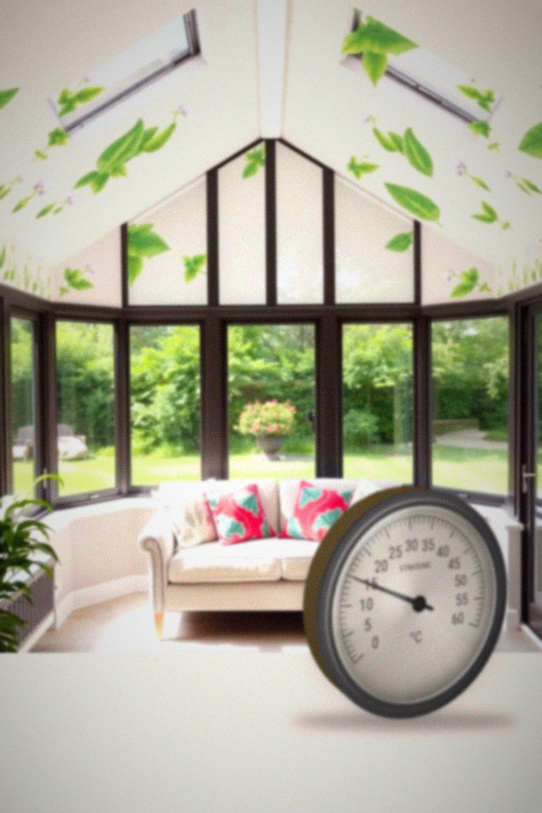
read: 15 °C
